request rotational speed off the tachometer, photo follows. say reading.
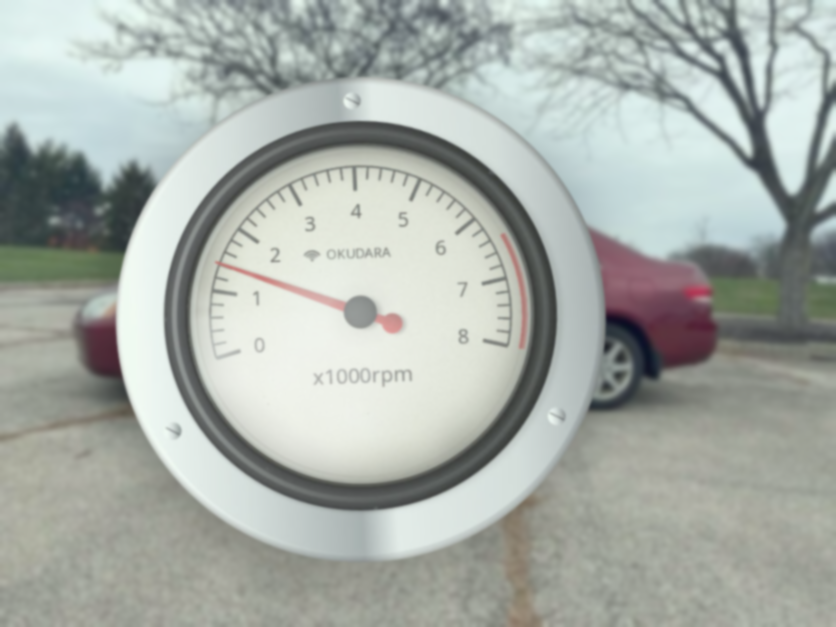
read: 1400 rpm
